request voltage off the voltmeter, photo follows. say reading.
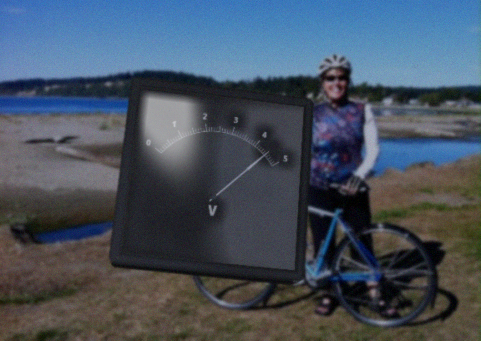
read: 4.5 V
